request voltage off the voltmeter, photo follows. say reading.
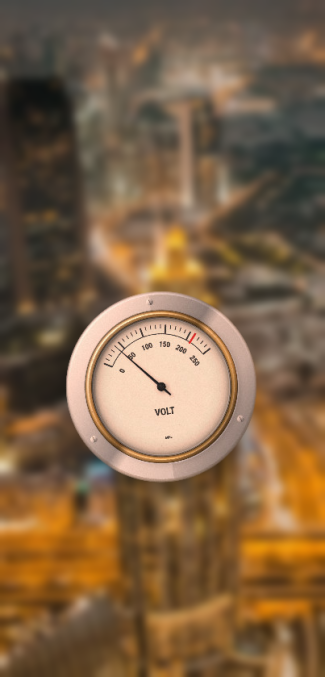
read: 40 V
